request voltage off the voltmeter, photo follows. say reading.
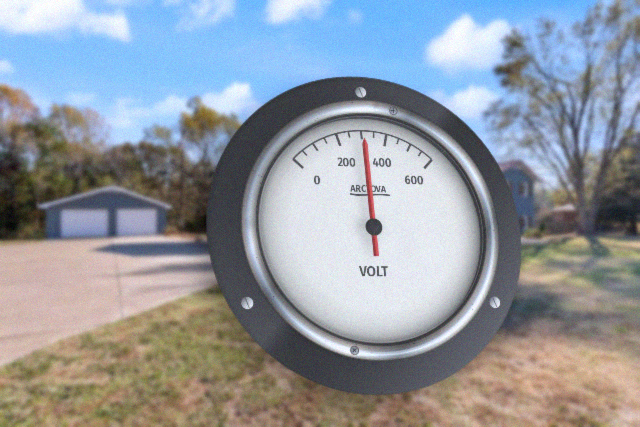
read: 300 V
